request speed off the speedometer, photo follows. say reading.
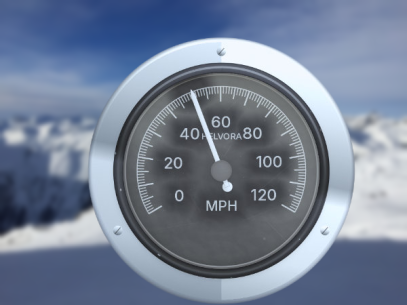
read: 50 mph
